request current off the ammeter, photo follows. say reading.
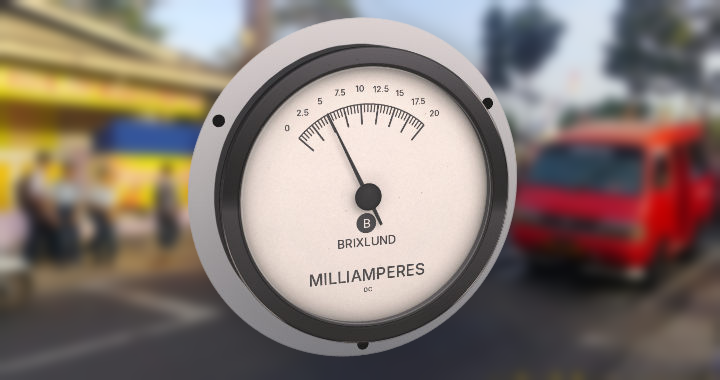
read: 5 mA
